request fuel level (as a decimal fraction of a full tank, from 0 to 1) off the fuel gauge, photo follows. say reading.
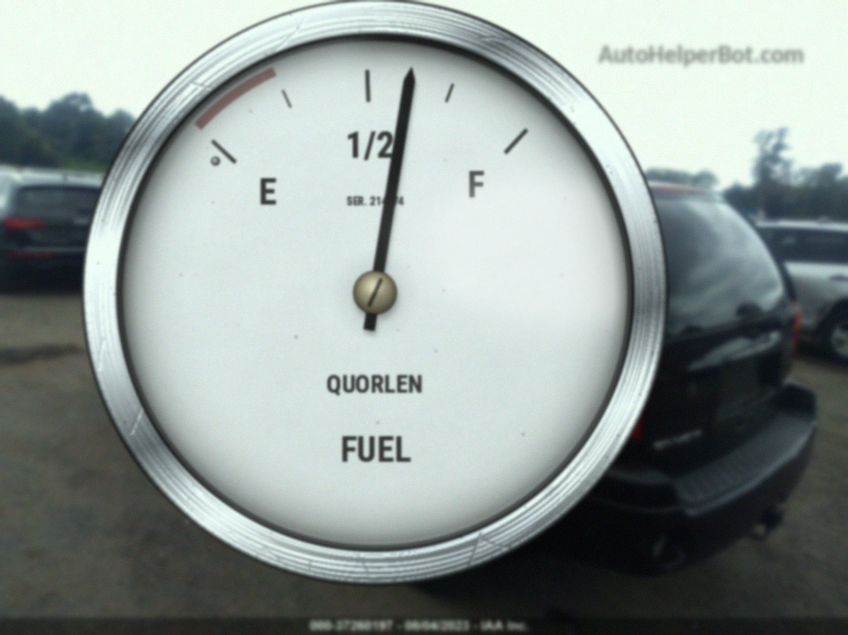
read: 0.625
